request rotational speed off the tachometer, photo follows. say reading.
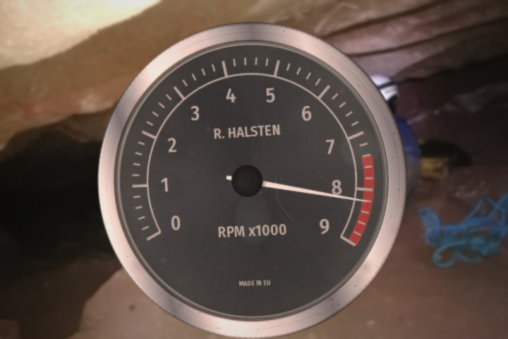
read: 8200 rpm
